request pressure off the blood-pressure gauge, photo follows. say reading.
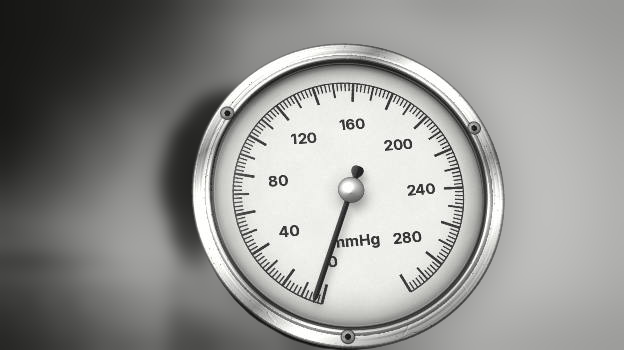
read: 4 mmHg
